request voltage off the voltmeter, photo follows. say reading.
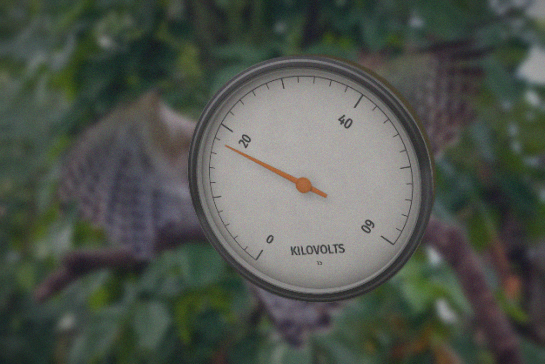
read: 18 kV
